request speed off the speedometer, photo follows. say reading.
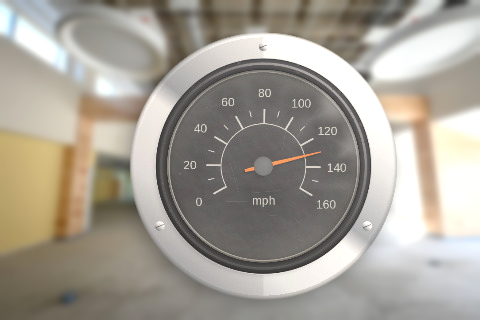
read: 130 mph
